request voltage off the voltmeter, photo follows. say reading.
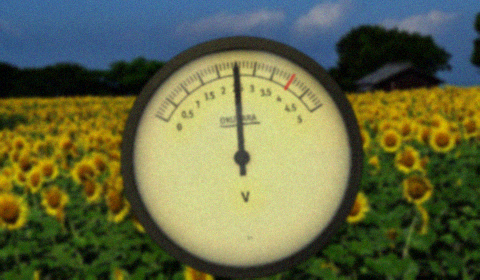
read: 2.5 V
